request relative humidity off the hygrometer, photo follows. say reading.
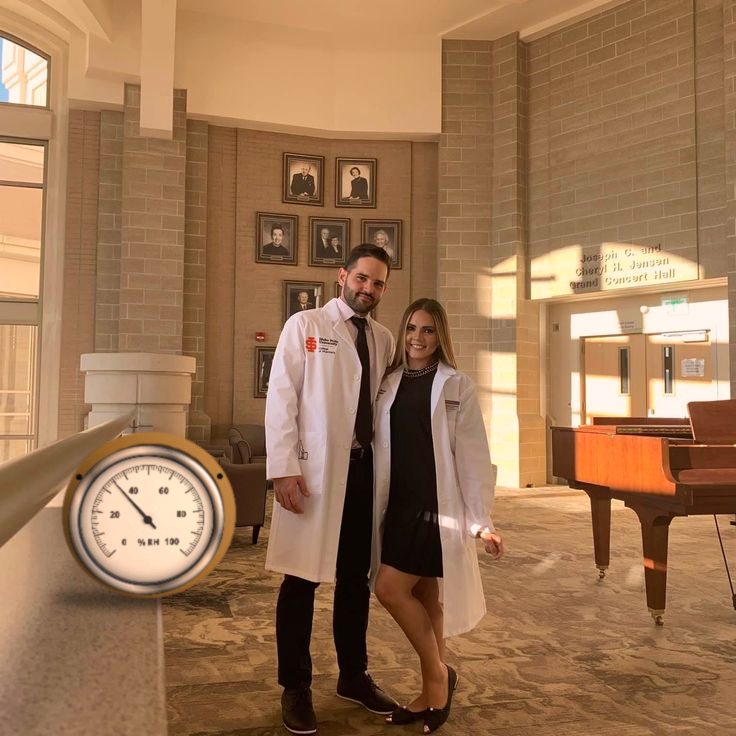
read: 35 %
